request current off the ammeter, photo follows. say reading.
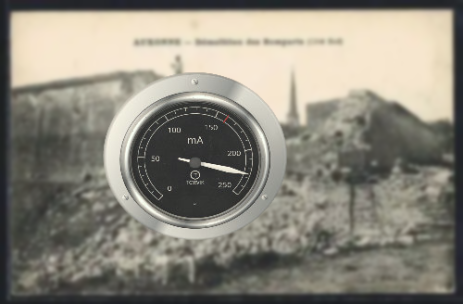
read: 225 mA
